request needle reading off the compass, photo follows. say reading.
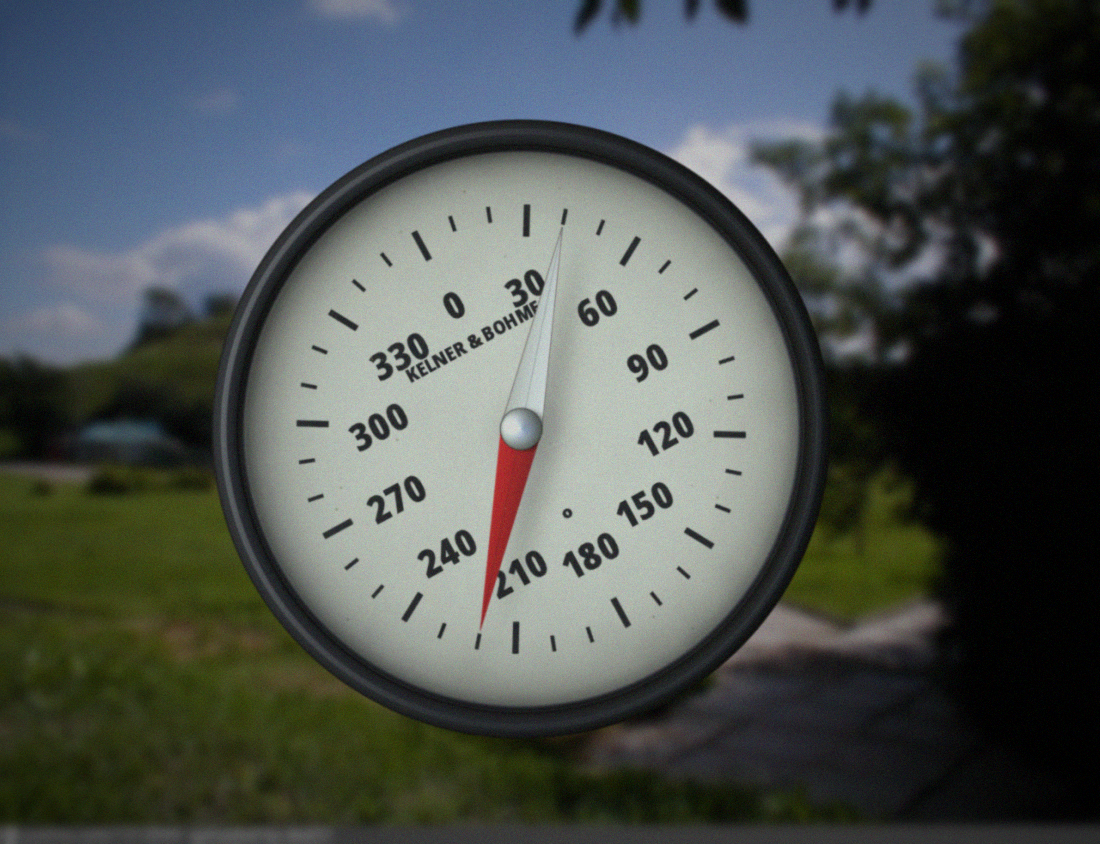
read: 220 °
